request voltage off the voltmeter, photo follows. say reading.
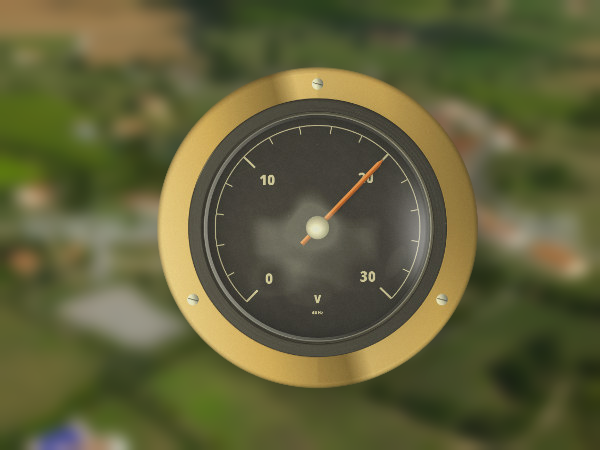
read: 20 V
